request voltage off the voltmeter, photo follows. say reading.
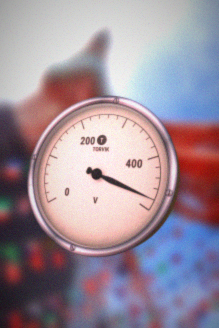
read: 480 V
